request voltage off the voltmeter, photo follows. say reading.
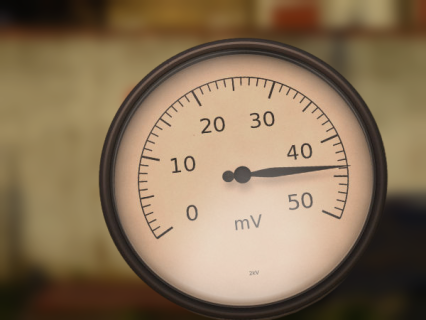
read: 44 mV
